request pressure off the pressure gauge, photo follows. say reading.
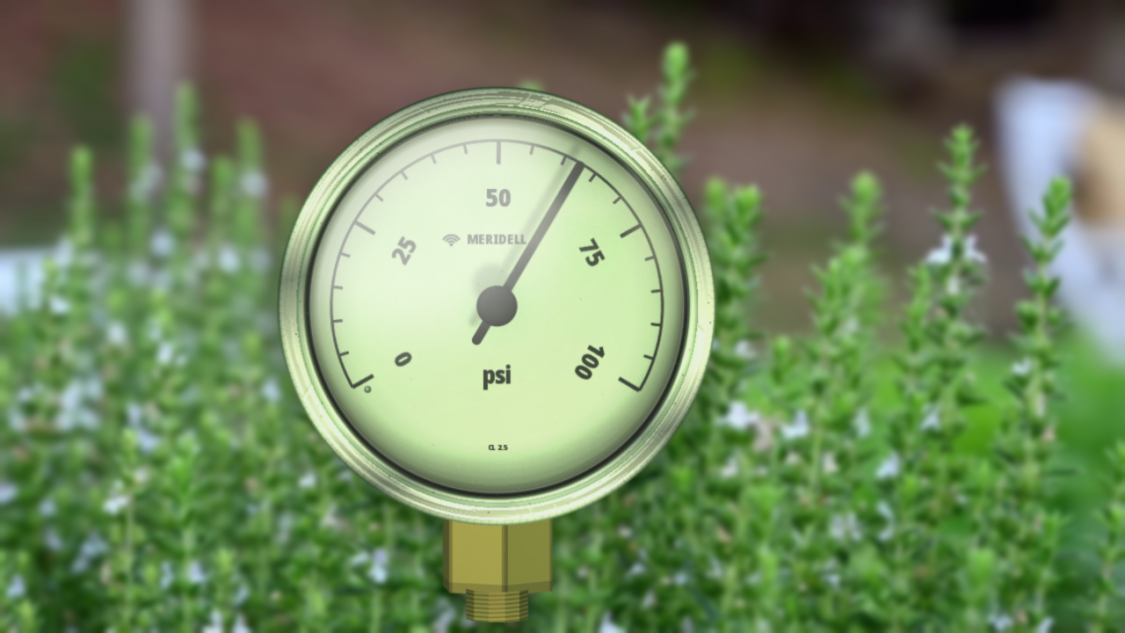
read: 62.5 psi
